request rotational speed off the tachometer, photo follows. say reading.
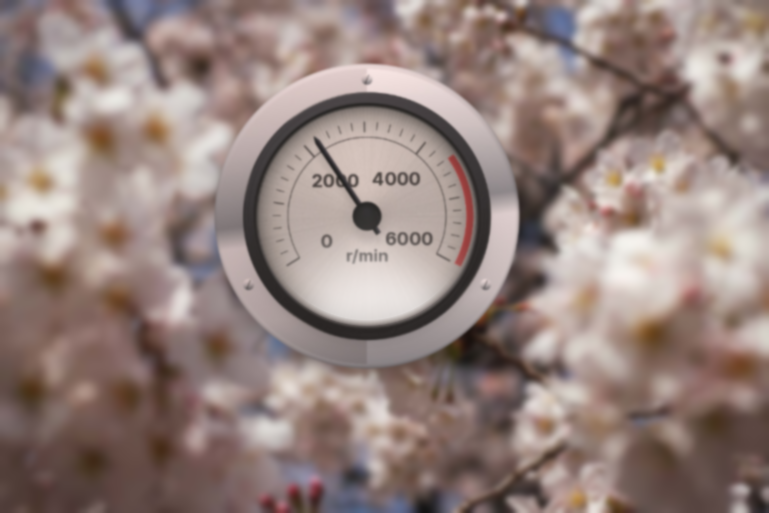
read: 2200 rpm
